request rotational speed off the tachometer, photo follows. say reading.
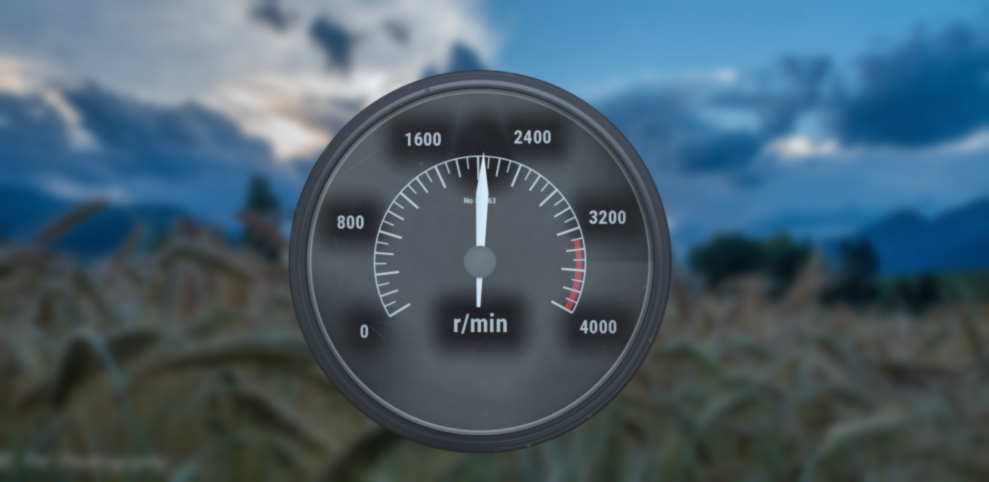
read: 2050 rpm
